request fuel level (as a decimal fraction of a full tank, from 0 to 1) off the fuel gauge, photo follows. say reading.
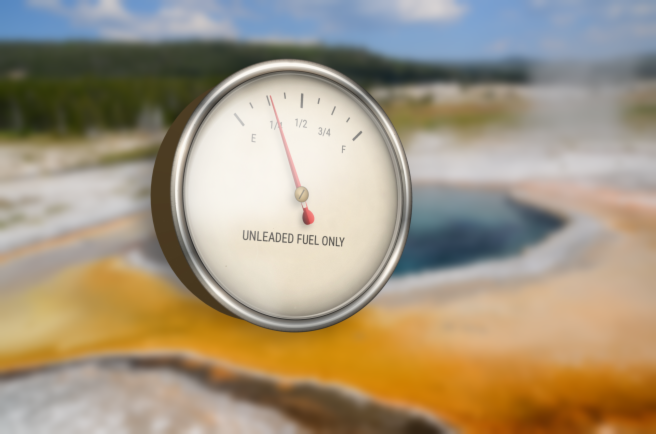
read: 0.25
